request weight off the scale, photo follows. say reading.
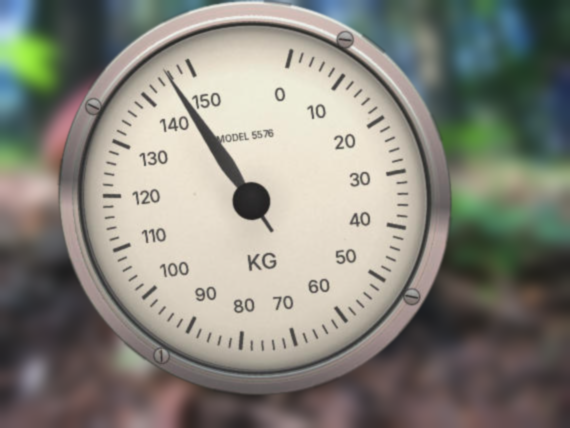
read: 146 kg
